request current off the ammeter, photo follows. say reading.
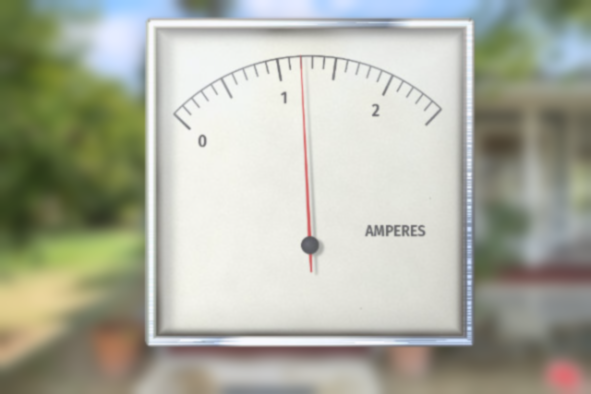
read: 1.2 A
